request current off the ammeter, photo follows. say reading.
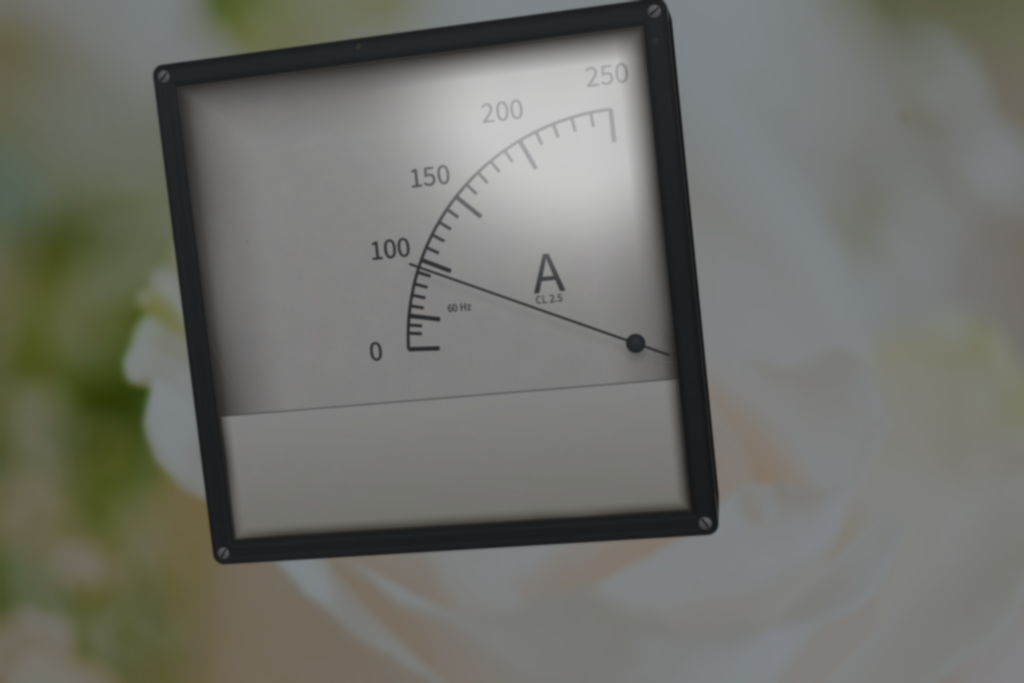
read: 95 A
